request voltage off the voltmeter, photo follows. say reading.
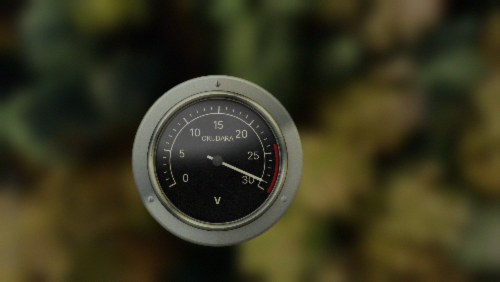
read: 29 V
